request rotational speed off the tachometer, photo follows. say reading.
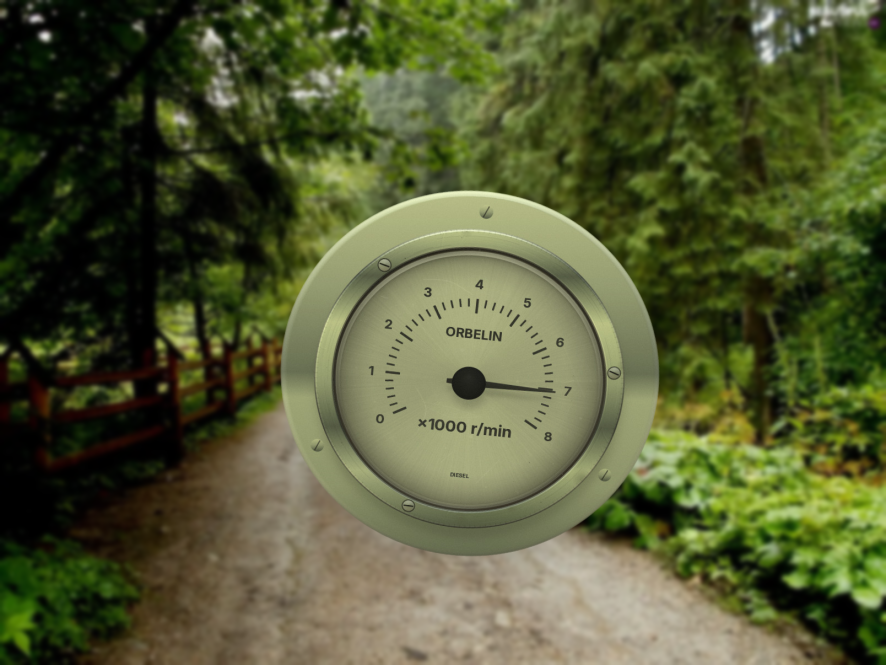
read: 7000 rpm
